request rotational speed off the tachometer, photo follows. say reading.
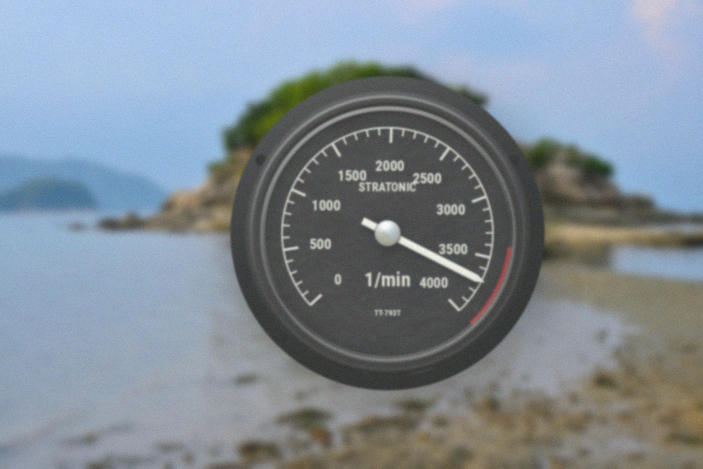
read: 3700 rpm
